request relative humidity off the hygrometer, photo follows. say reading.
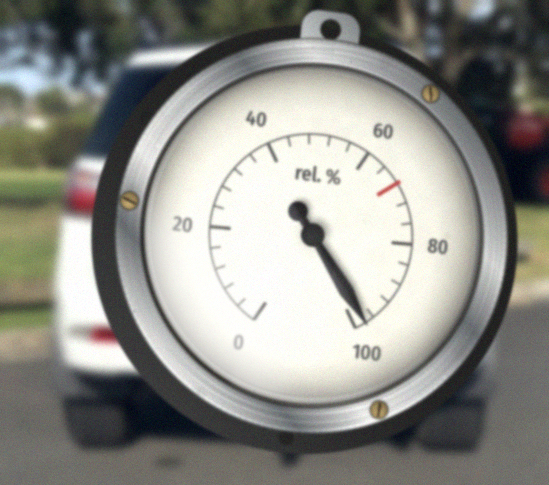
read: 98 %
